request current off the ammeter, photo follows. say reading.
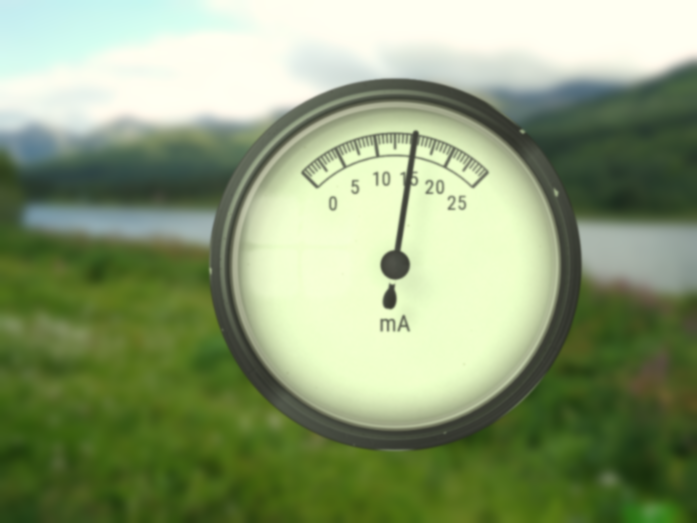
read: 15 mA
